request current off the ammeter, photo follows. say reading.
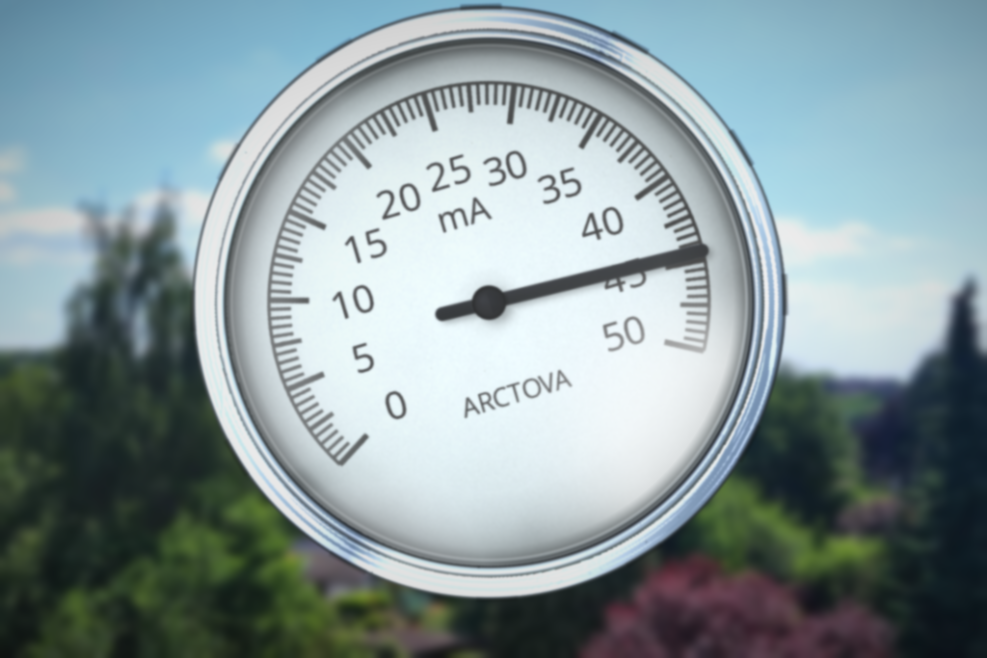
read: 44.5 mA
